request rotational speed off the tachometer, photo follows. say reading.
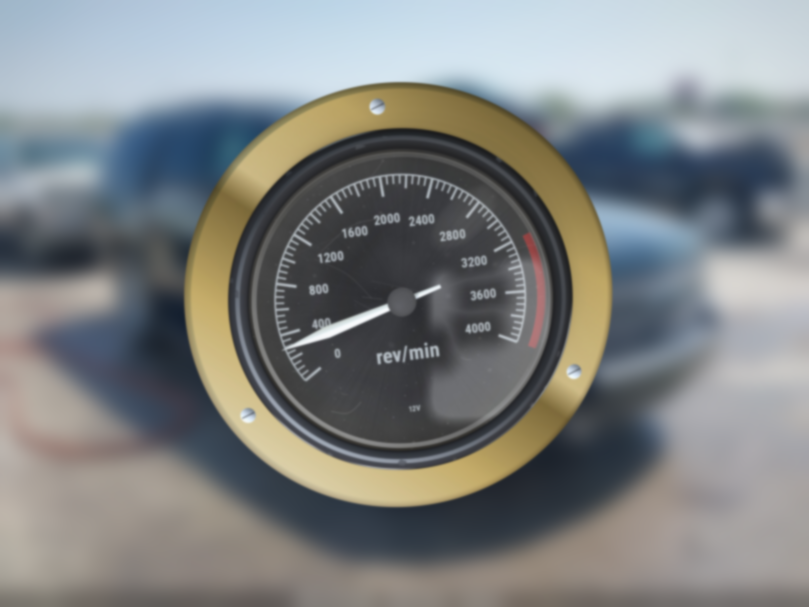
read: 300 rpm
